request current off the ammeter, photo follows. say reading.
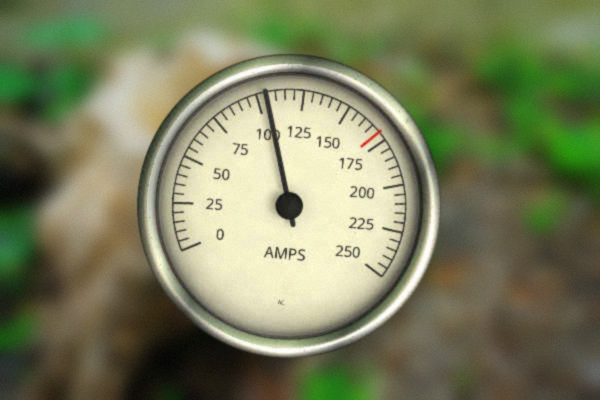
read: 105 A
